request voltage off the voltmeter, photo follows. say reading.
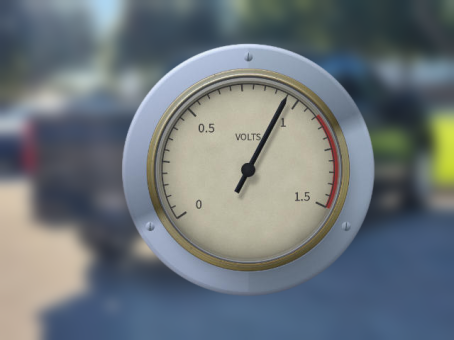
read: 0.95 V
